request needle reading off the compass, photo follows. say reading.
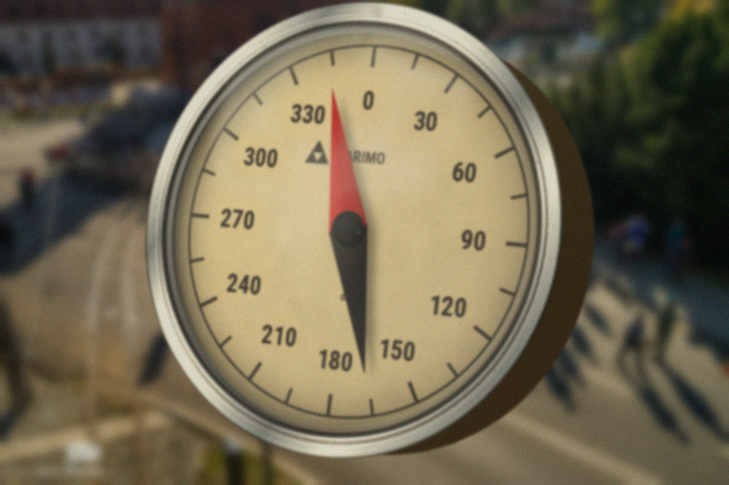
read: 345 °
